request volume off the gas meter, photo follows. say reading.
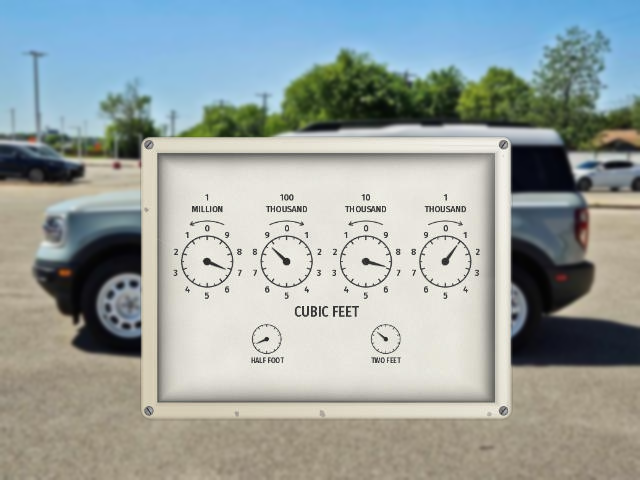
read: 687100 ft³
